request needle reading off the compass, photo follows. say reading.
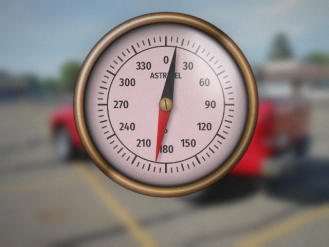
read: 190 °
